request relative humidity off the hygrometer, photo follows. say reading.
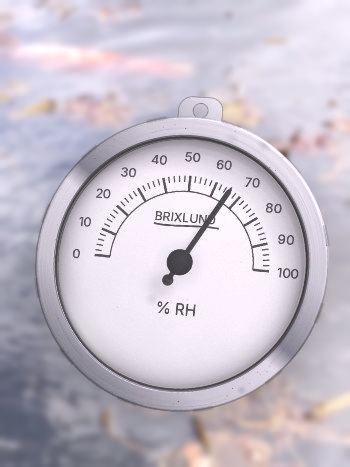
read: 66 %
